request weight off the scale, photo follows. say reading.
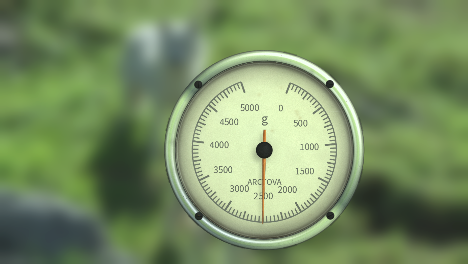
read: 2500 g
